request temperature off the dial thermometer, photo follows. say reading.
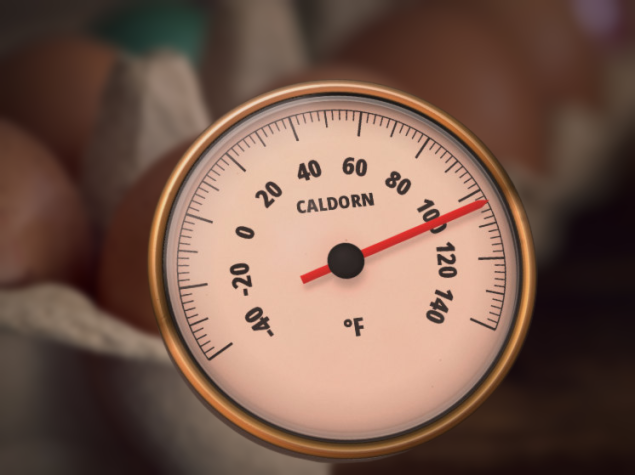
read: 104 °F
